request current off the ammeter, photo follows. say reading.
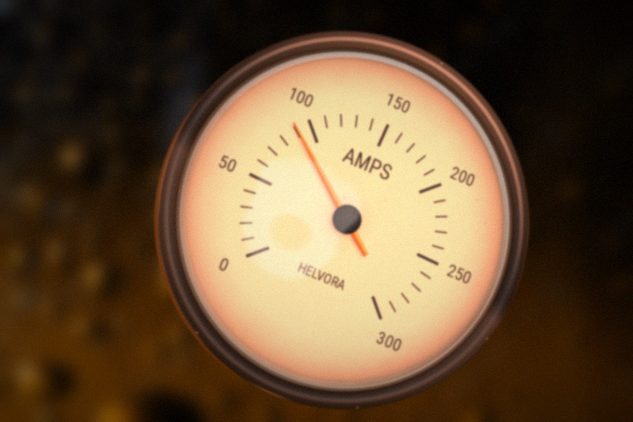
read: 90 A
